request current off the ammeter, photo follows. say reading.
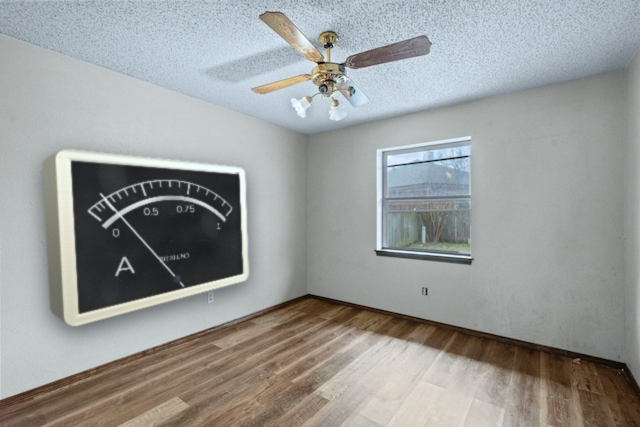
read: 0.25 A
